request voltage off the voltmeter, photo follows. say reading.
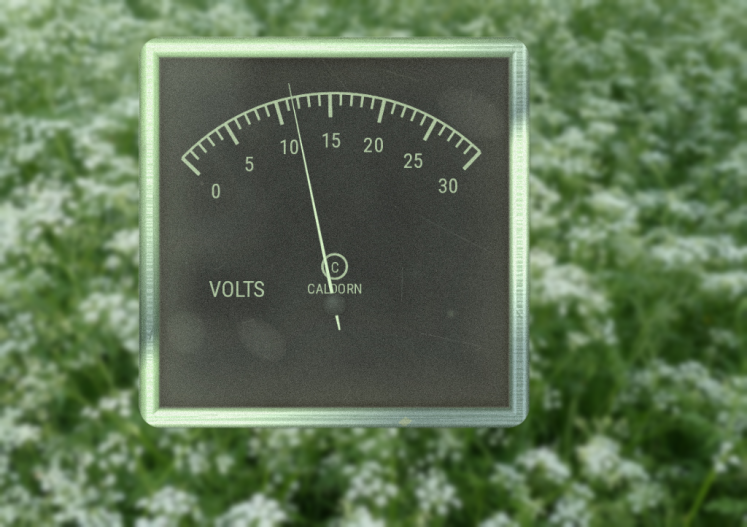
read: 11.5 V
